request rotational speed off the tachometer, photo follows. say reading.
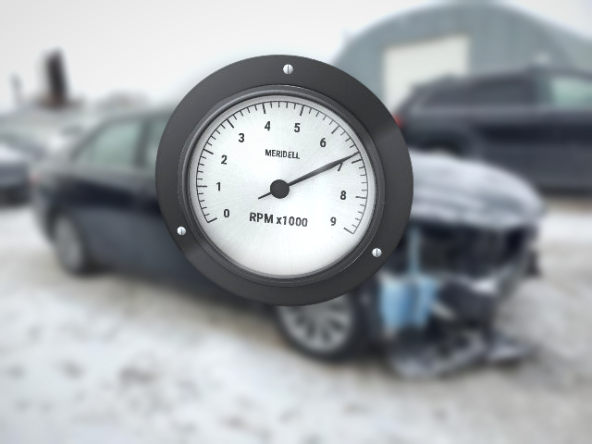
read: 6800 rpm
